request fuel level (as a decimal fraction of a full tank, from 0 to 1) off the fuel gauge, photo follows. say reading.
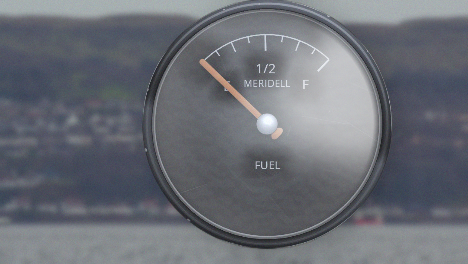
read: 0
